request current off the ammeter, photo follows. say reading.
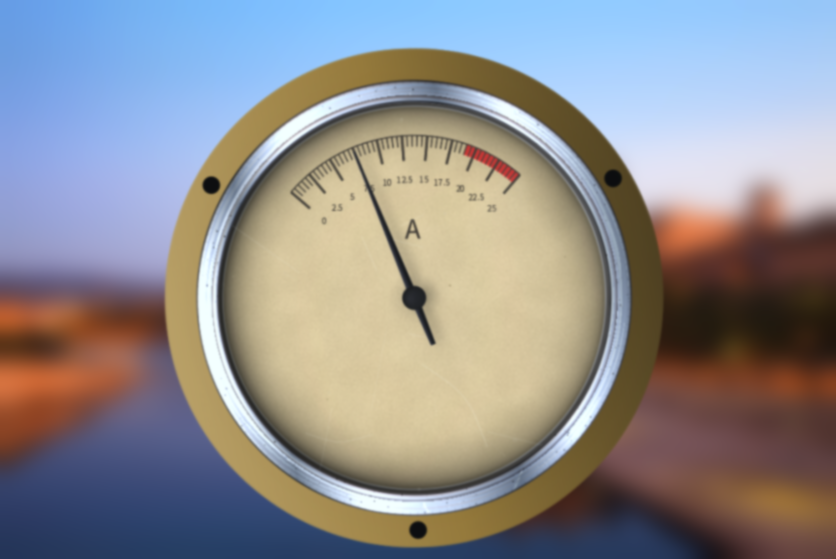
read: 7.5 A
